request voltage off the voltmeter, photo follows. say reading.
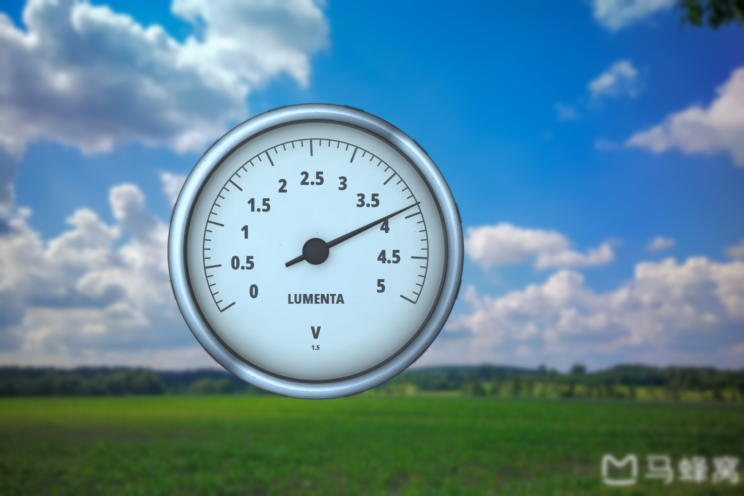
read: 3.9 V
